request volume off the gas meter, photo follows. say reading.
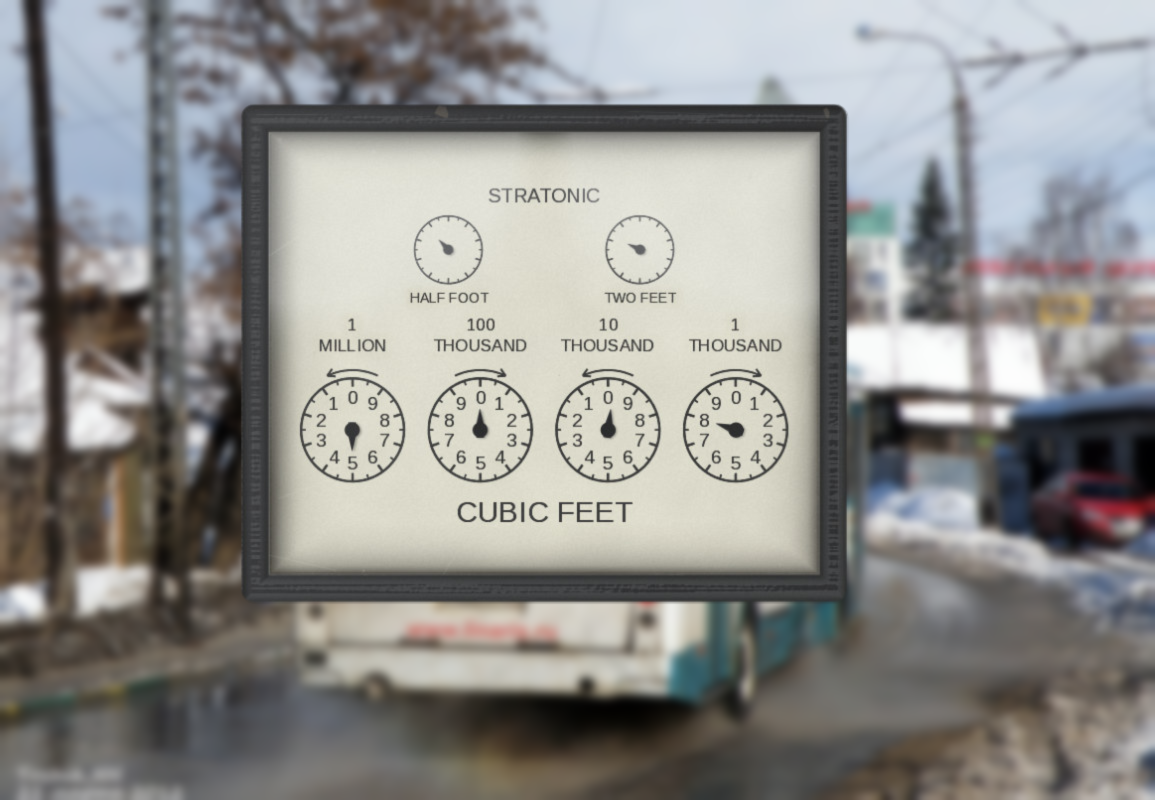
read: 499800 ft³
